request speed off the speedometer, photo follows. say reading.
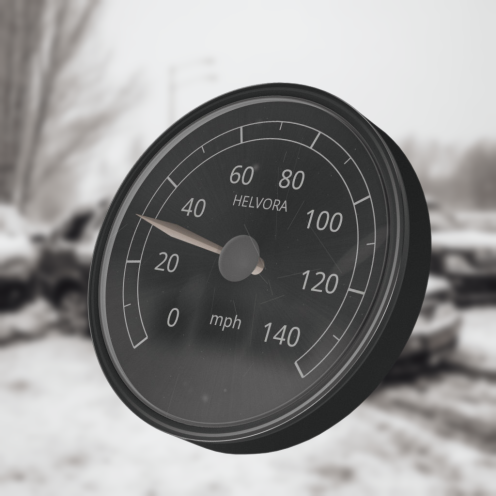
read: 30 mph
